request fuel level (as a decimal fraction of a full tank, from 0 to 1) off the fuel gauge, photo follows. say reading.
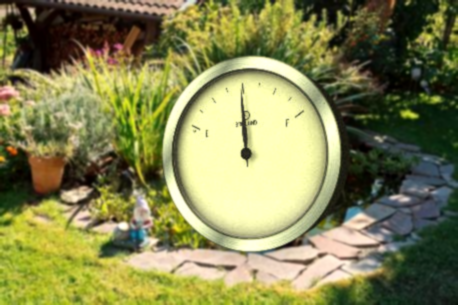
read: 0.5
